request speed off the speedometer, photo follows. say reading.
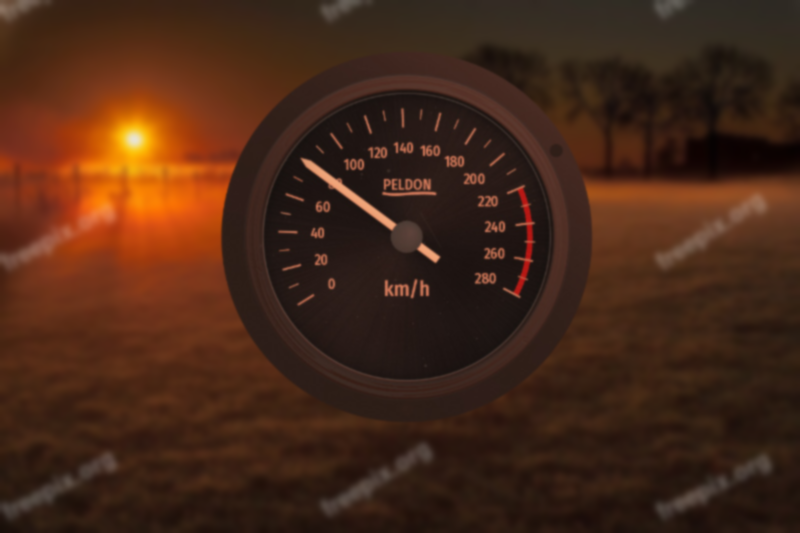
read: 80 km/h
